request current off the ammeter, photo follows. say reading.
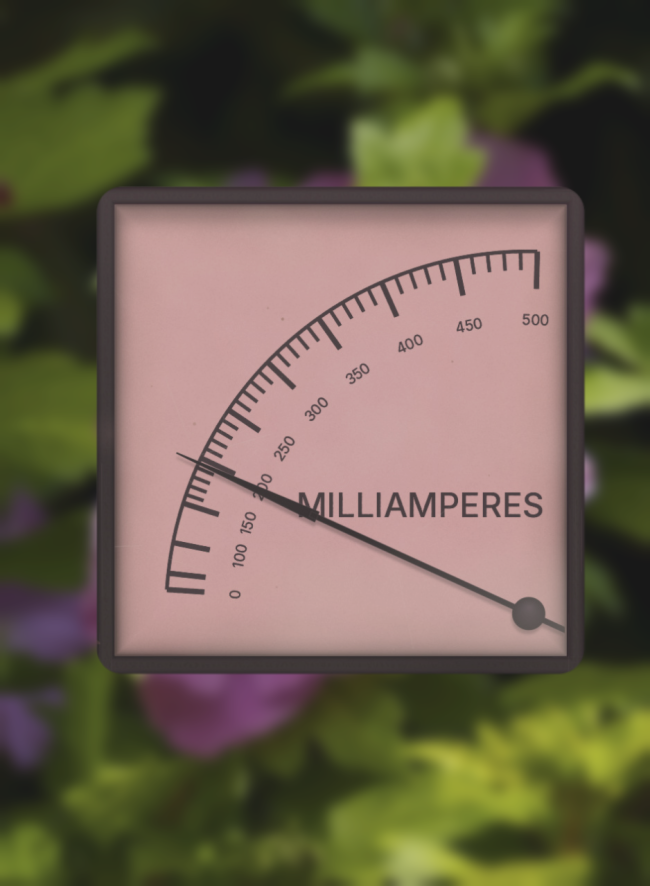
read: 195 mA
